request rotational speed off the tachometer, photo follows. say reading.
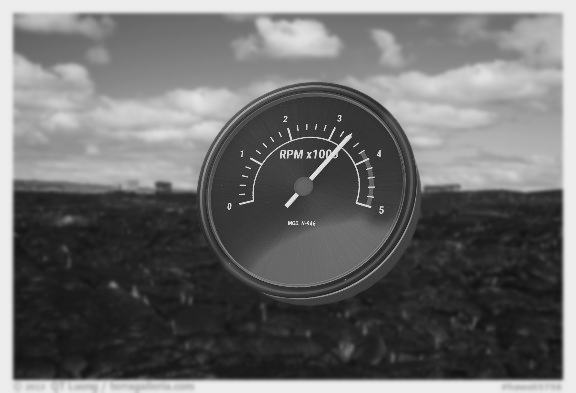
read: 3400 rpm
